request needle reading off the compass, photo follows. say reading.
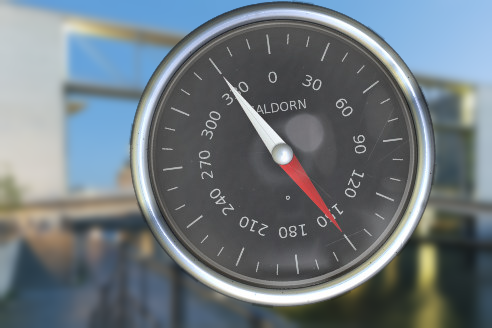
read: 150 °
